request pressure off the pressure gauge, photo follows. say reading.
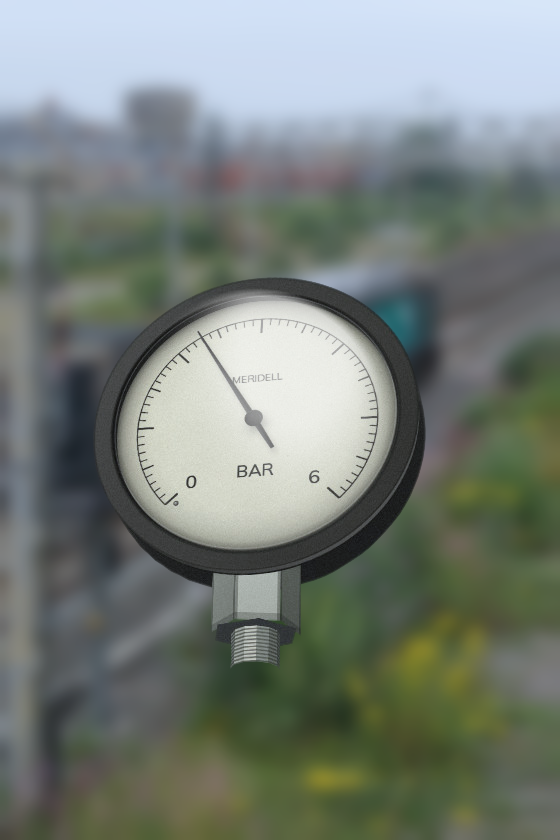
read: 2.3 bar
